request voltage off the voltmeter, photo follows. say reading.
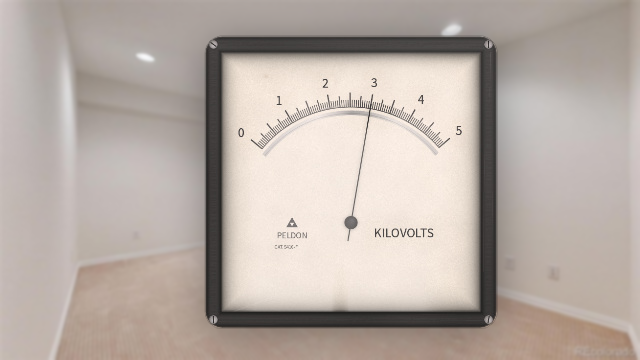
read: 3 kV
